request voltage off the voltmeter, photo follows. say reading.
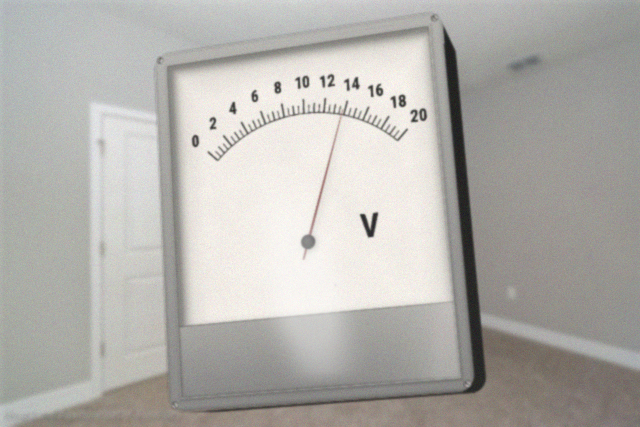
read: 14 V
